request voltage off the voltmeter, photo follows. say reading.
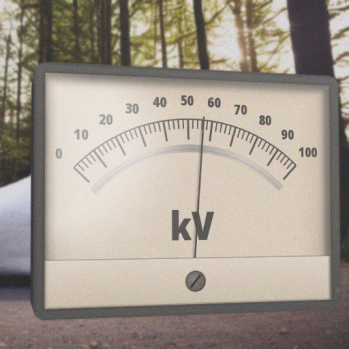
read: 56 kV
